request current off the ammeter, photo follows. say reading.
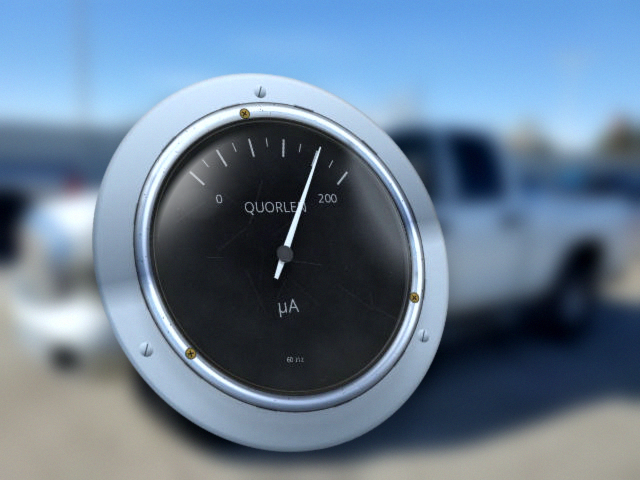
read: 160 µA
